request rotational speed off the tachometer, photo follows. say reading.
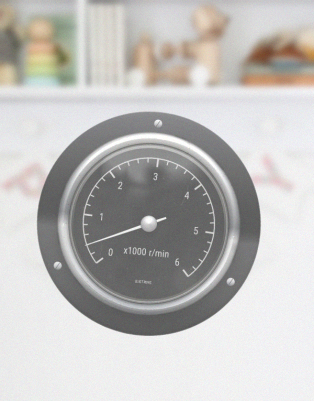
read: 400 rpm
